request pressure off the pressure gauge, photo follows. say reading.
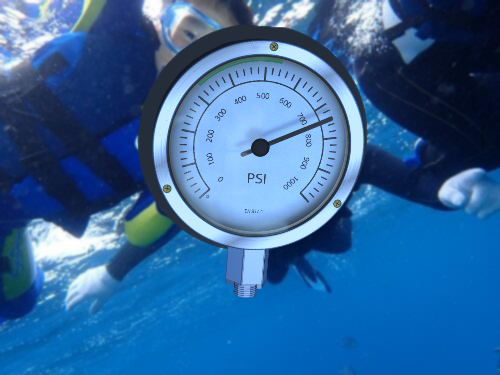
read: 740 psi
